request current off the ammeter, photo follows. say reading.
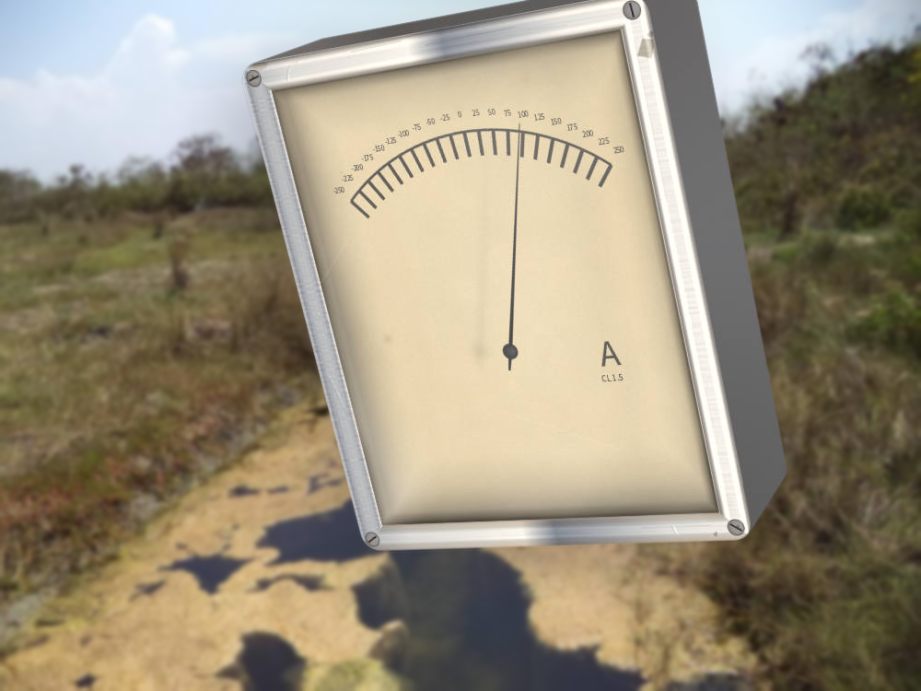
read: 100 A
